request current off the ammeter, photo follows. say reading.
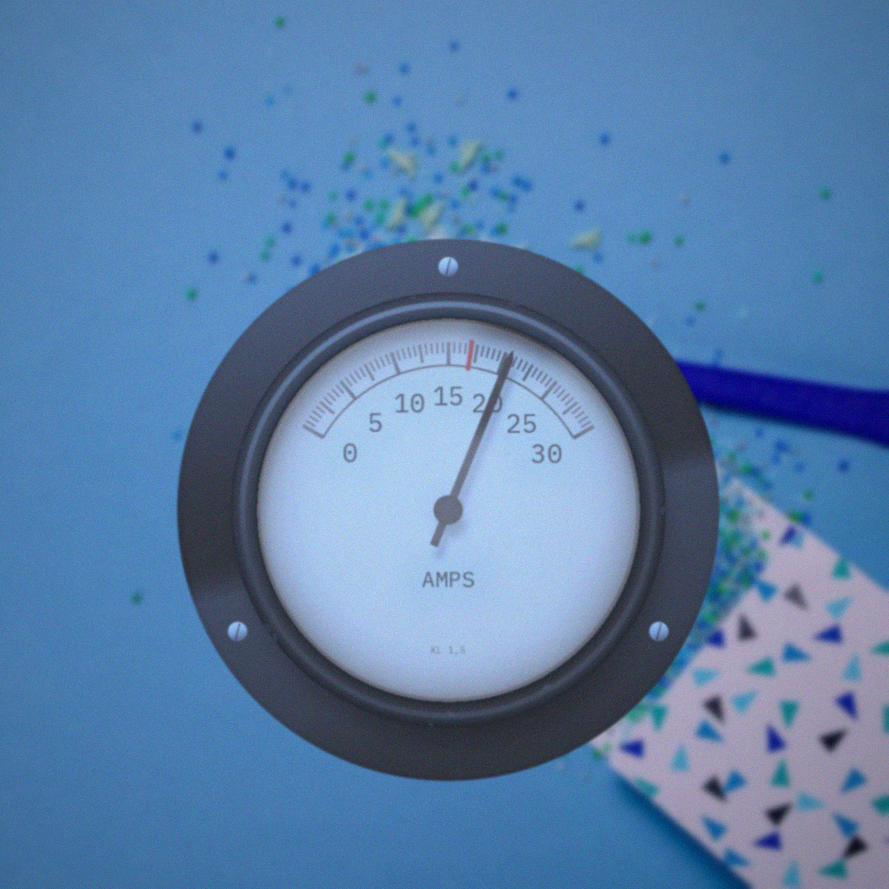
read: 20.5 A
